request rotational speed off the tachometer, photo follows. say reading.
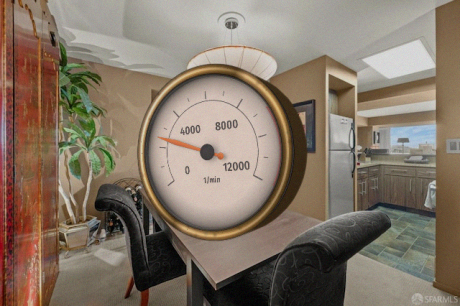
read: 2500 rpm
